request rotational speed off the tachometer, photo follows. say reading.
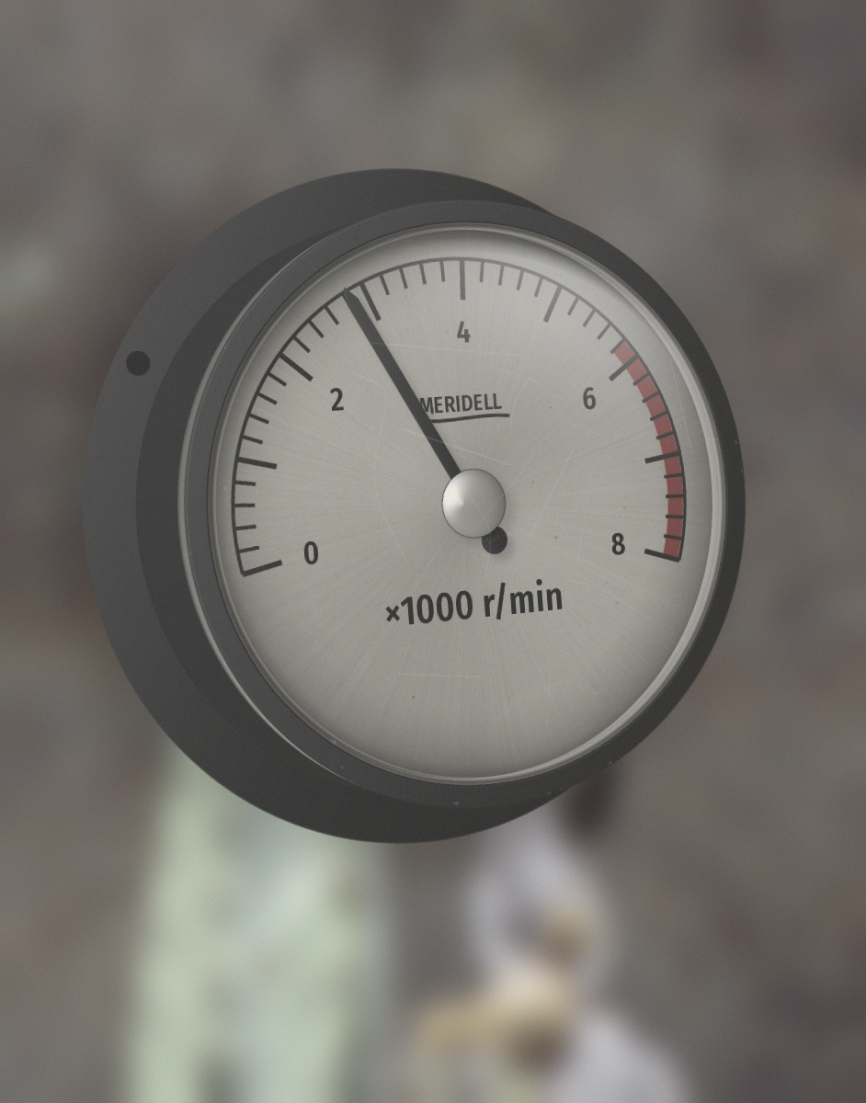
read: 2800 rpm
